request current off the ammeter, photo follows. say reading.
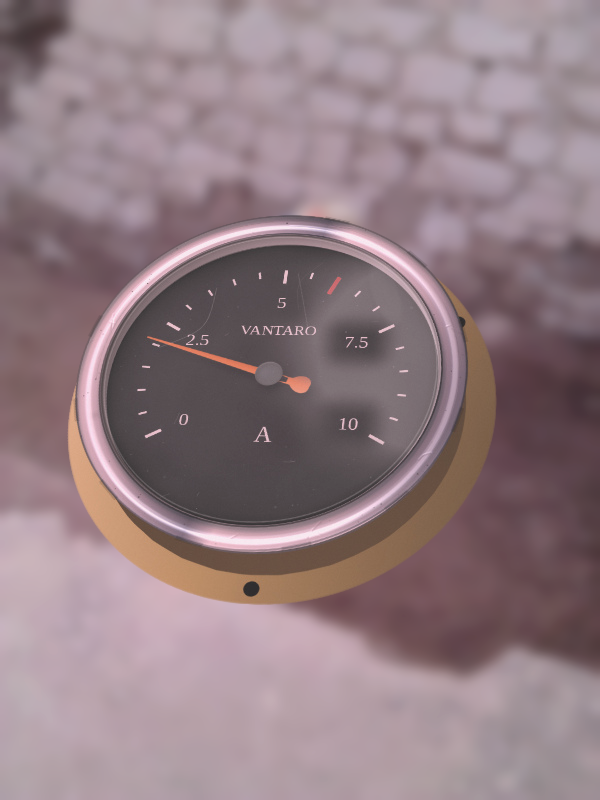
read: 2 A
